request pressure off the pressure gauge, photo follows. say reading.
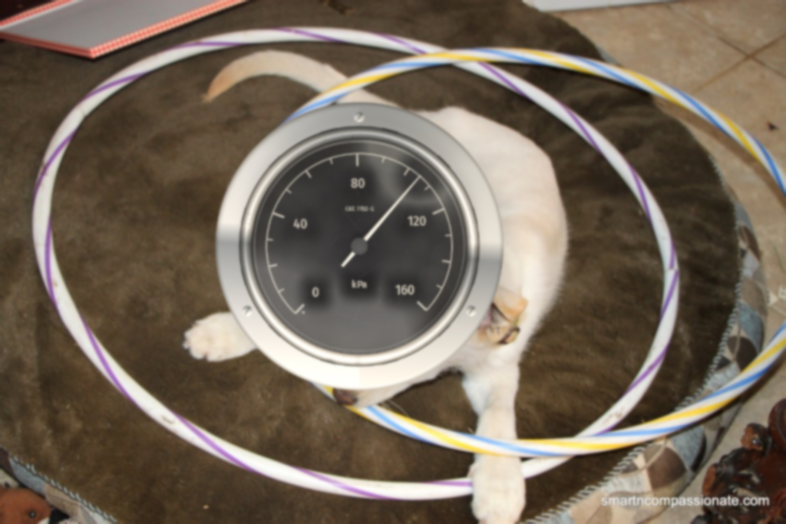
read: 105 kPa
